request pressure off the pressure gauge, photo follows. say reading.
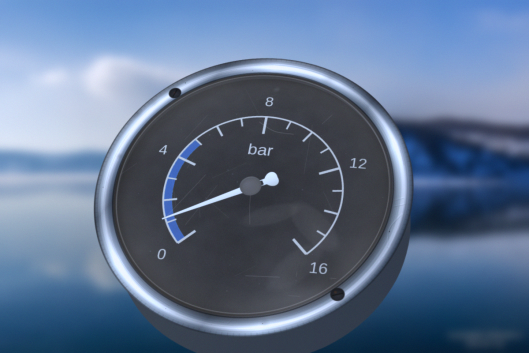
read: 1 bar
